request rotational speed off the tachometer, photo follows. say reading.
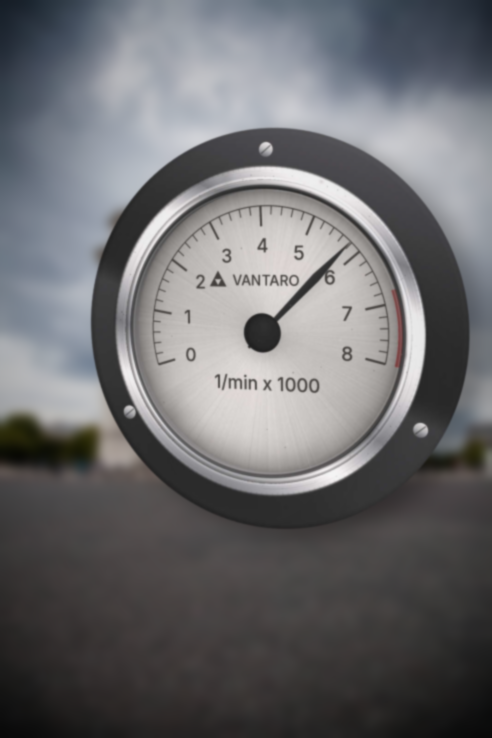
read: 5800 rpm
